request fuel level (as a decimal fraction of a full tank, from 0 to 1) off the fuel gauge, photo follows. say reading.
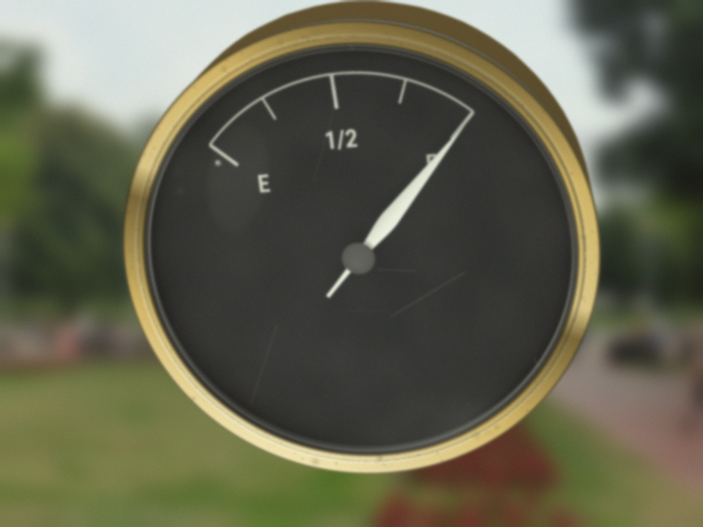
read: 1
